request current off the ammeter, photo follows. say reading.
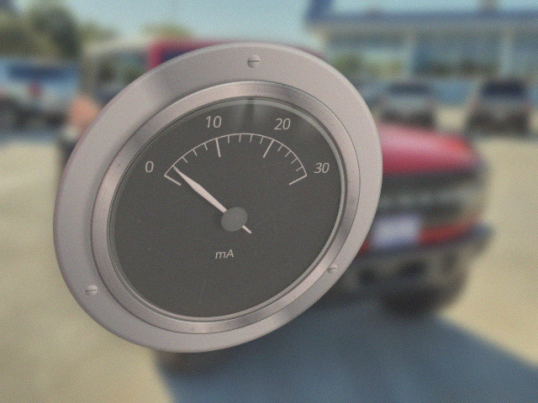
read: 2 mA
